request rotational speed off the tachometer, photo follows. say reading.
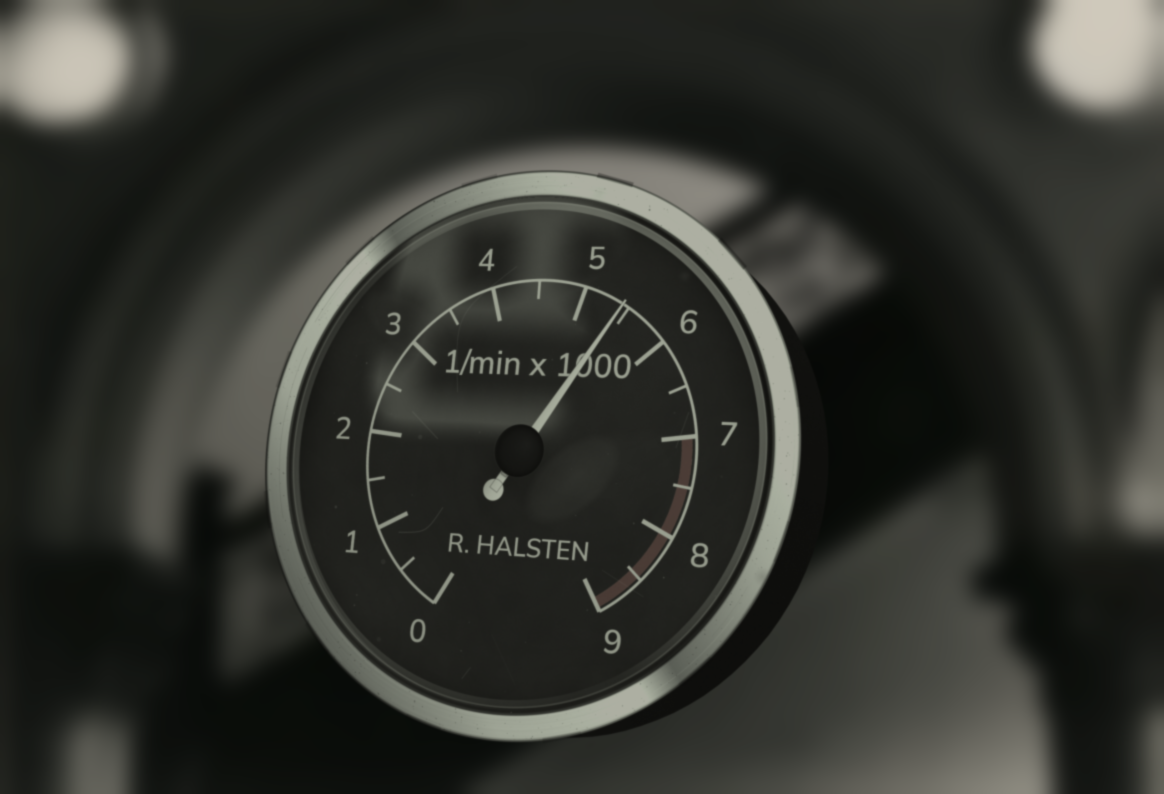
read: 5500 rpm
